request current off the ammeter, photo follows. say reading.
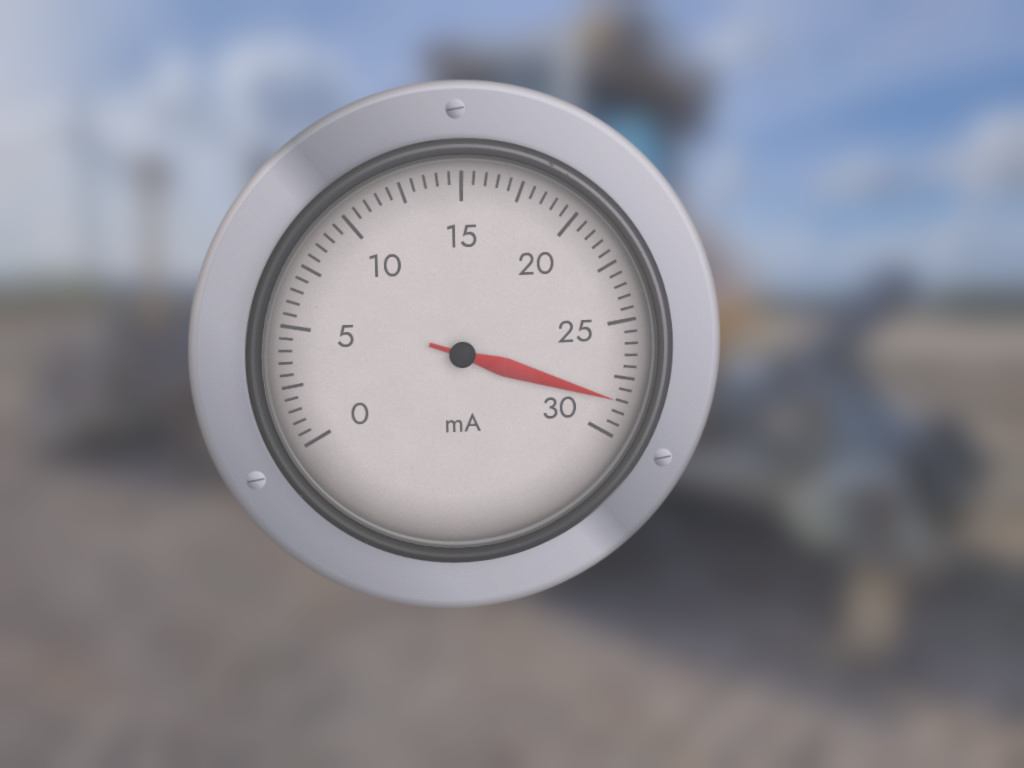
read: 28.5 mA
